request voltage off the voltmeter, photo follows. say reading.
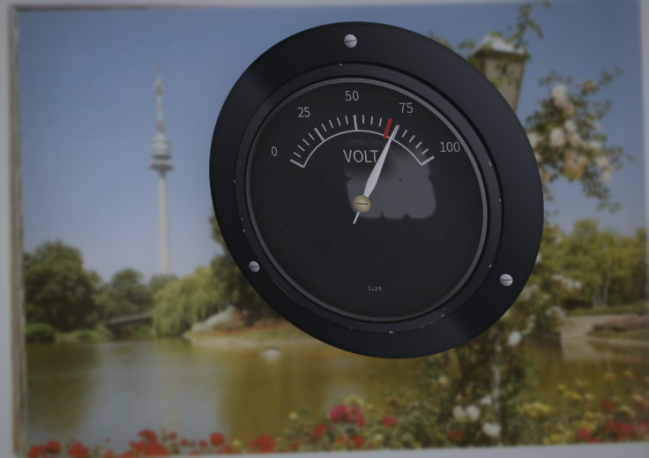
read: 75 V
